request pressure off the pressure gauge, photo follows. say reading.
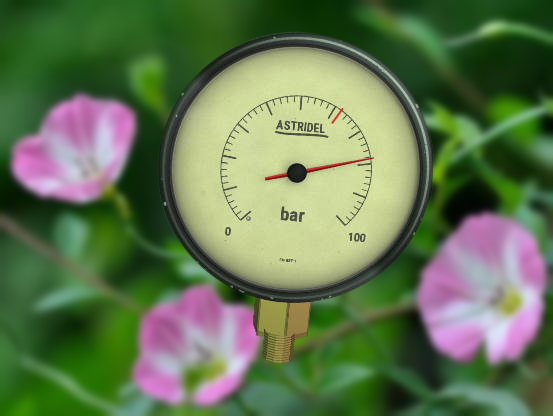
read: 78 bar
